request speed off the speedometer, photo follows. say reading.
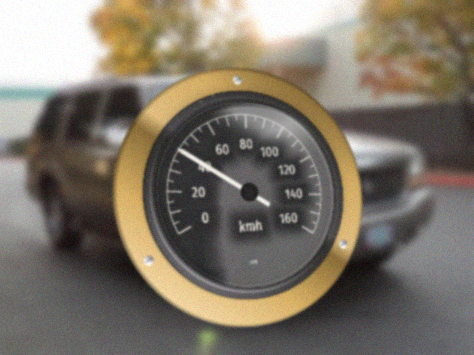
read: 40 km/h
